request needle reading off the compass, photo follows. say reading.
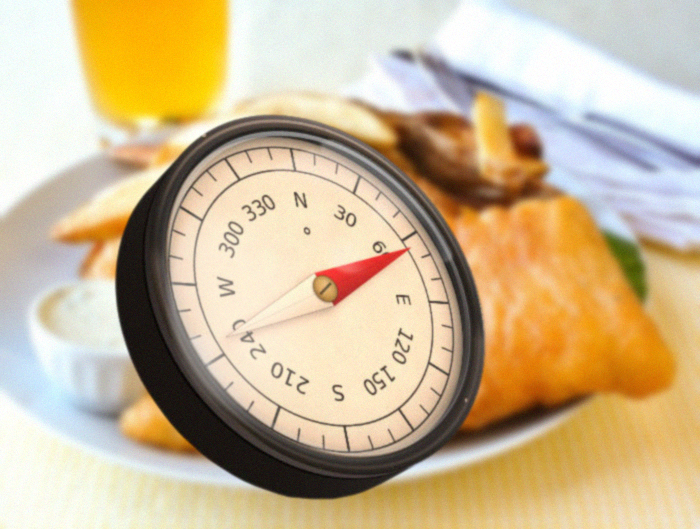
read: 65 °
